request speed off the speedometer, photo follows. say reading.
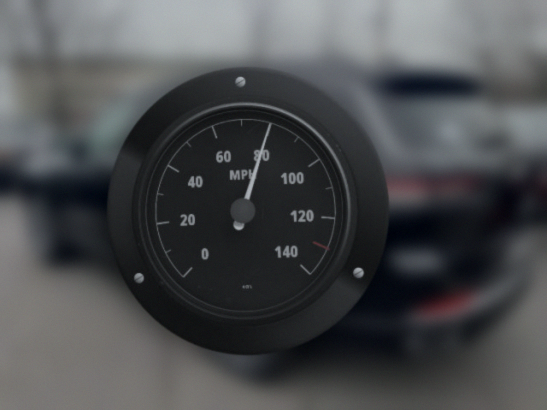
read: 80 mph
